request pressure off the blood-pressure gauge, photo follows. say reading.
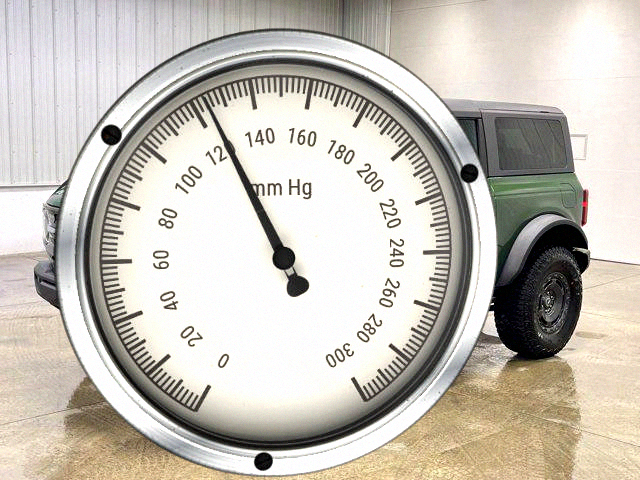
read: 124 mmHg
